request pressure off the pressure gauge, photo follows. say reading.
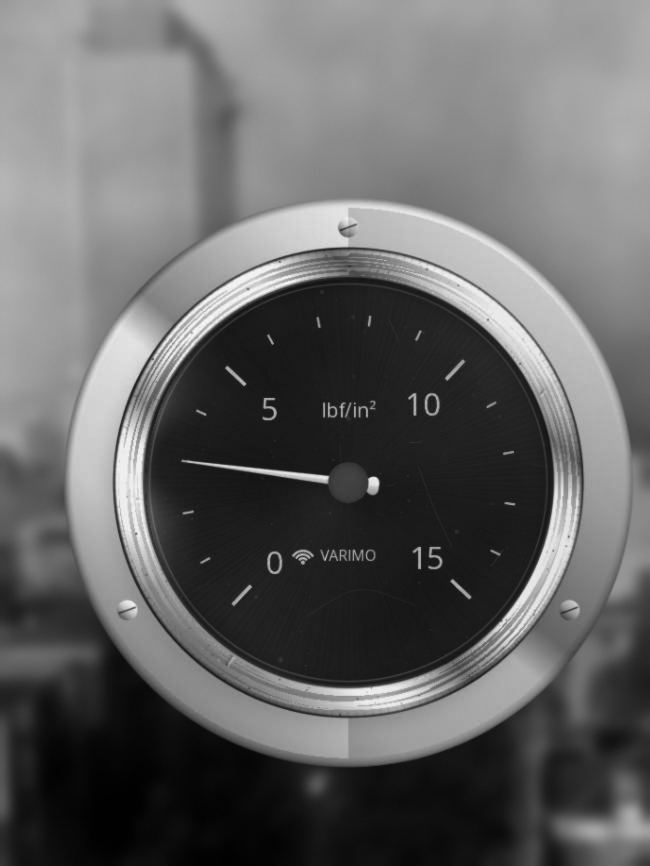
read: 3 psi
